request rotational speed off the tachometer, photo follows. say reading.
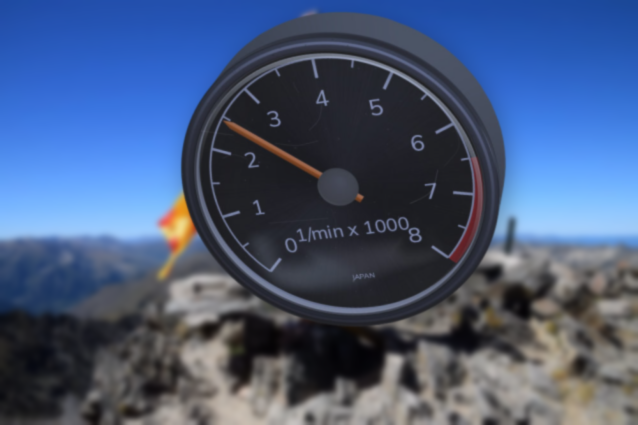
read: 2500 rpm
